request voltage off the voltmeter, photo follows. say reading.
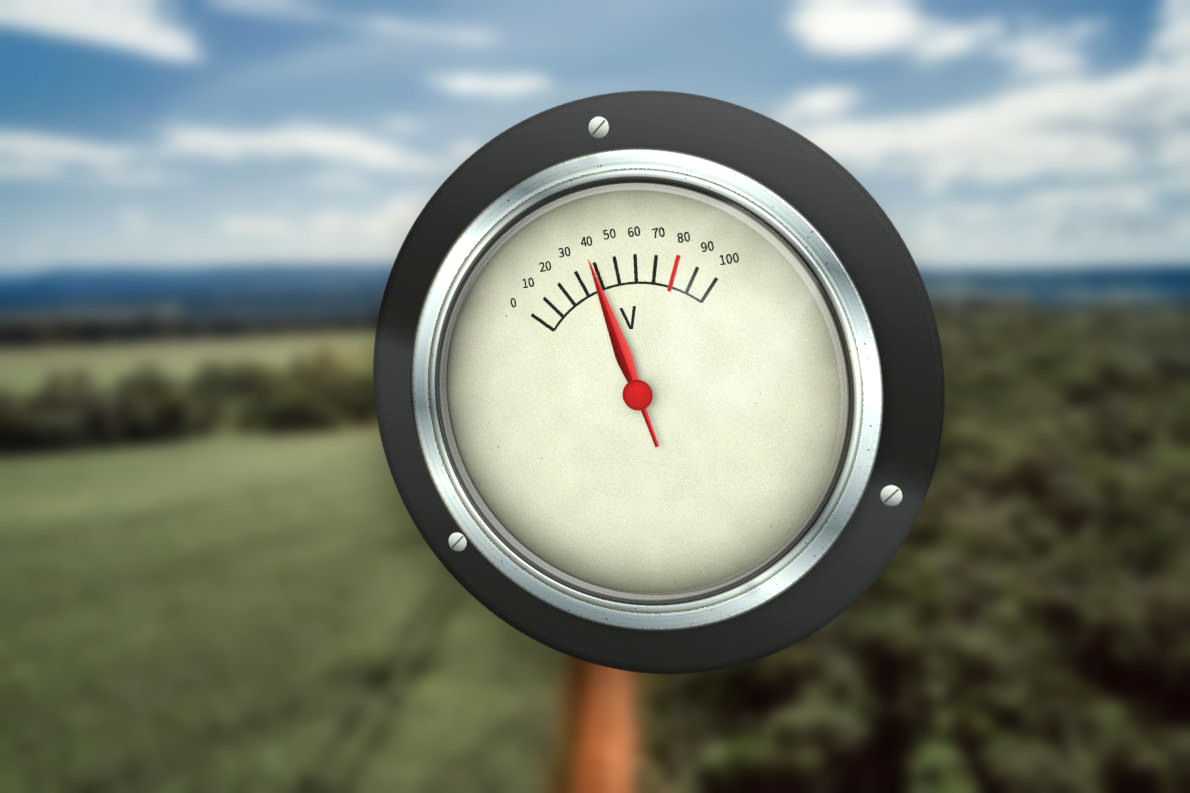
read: 40 V
